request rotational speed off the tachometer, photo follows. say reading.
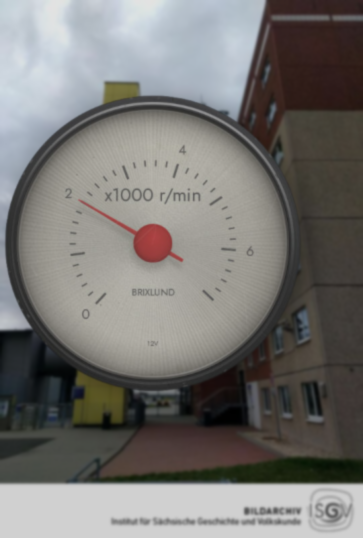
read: 2000 rpm
